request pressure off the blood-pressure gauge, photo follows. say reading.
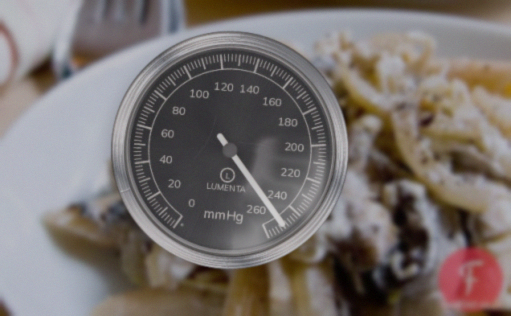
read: 250 mmHg
